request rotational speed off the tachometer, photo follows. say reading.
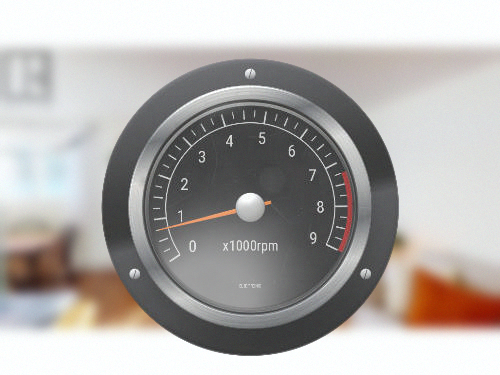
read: 750 rpm
